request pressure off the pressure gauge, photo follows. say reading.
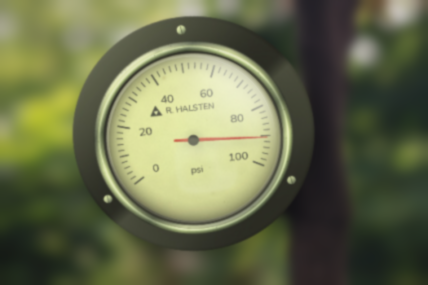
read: 90 psi
